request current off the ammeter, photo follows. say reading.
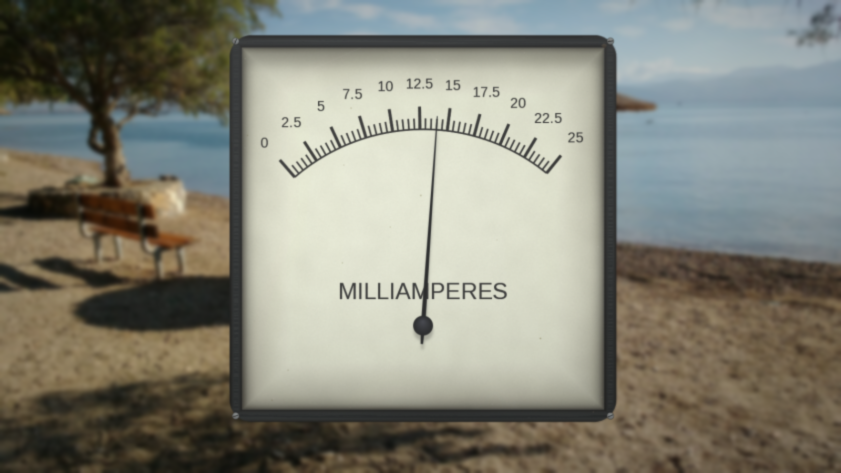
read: 14 mA
